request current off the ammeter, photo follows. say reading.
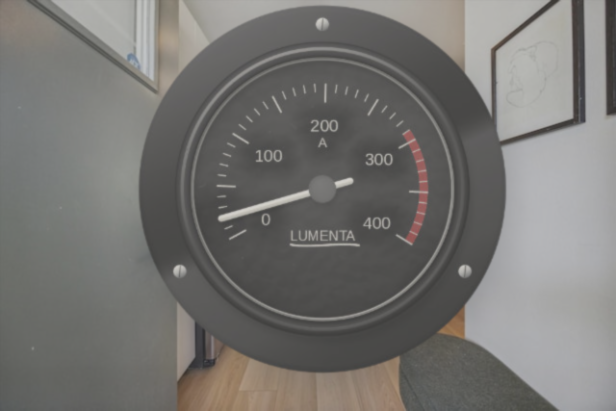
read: 20 A
